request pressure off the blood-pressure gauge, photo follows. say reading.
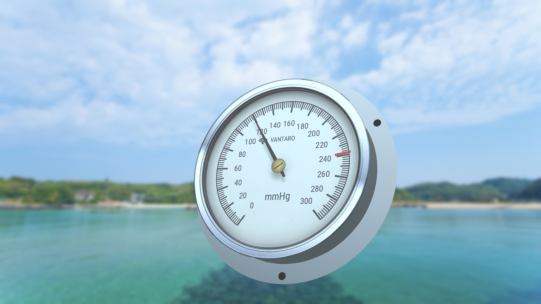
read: 120 mmHg
